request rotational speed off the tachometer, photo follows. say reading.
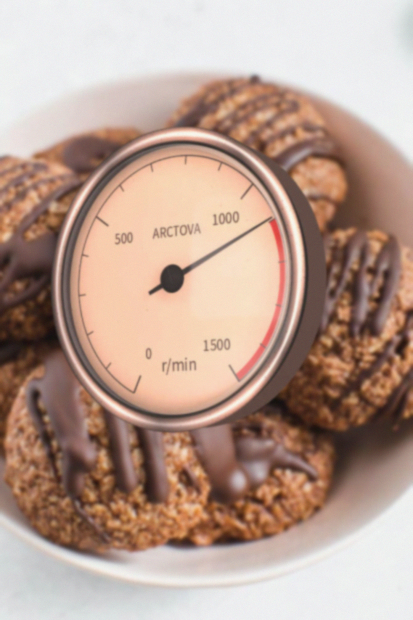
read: 1100 rpm
